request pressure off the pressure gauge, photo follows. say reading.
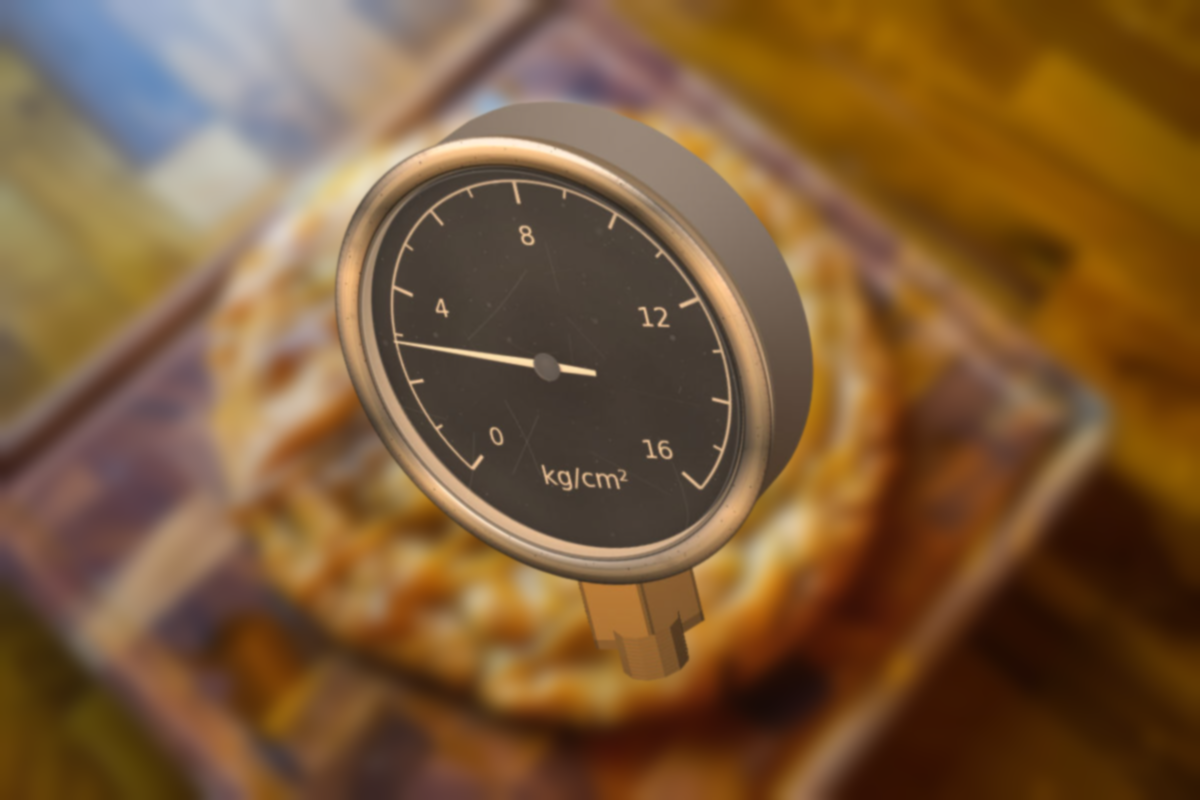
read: 3 kg/cm²
